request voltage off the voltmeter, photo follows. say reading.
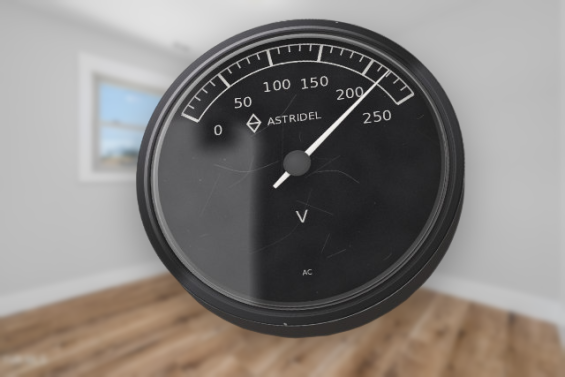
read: 220 V
